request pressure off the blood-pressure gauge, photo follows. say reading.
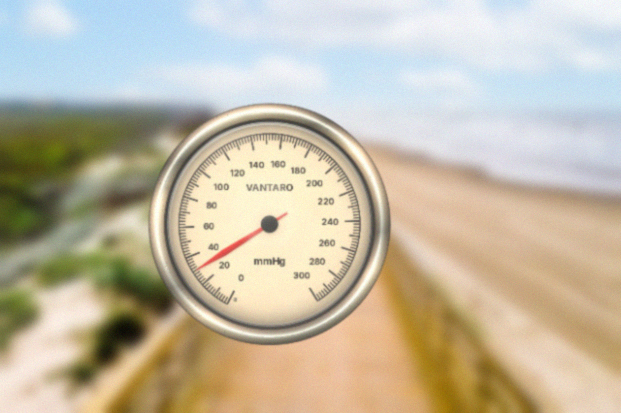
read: 30 mmHg
